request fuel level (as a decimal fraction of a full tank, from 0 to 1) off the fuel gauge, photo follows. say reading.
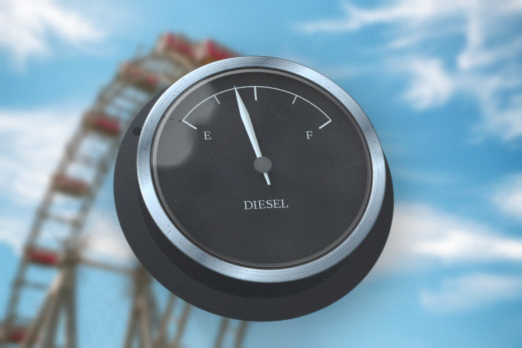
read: 0.375
